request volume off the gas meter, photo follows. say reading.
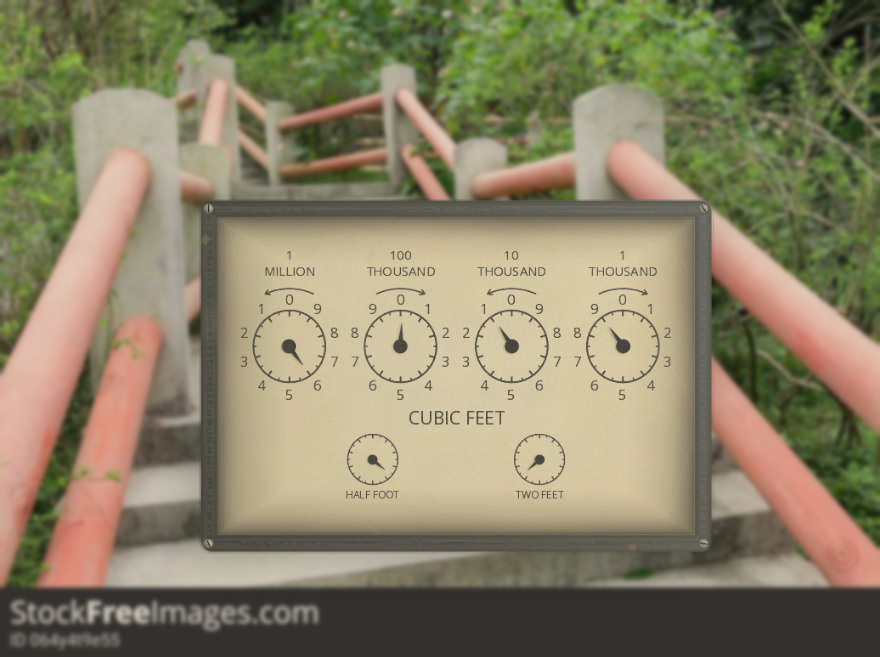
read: 600900 ft³
